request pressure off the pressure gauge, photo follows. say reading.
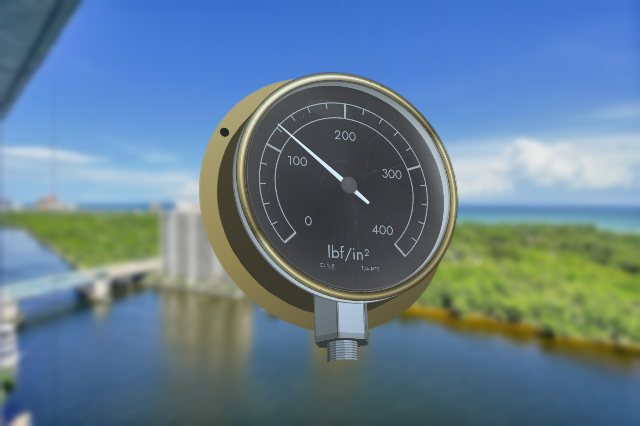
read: 120 psi
